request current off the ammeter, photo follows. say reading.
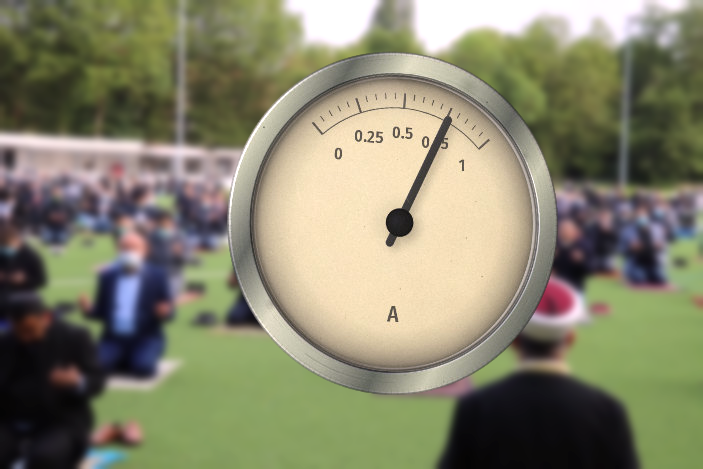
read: 0.75 A
